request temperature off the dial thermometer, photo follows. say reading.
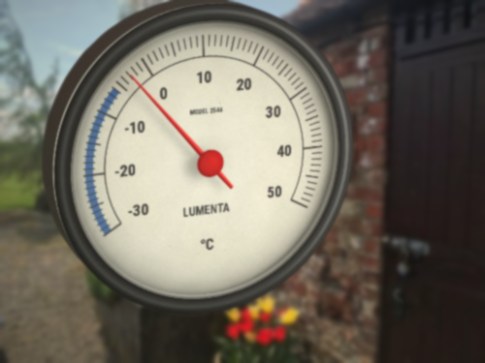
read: -3 °C
